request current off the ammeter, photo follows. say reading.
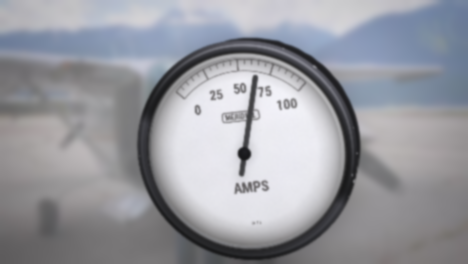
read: 65 A
